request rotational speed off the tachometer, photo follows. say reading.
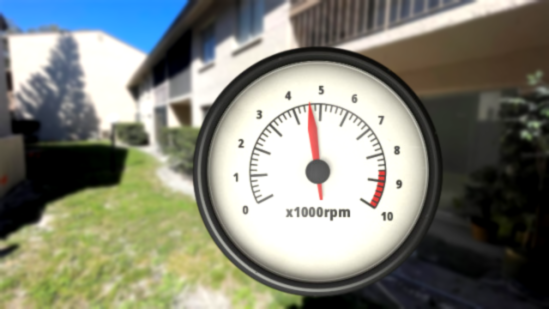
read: 4600 rpm
